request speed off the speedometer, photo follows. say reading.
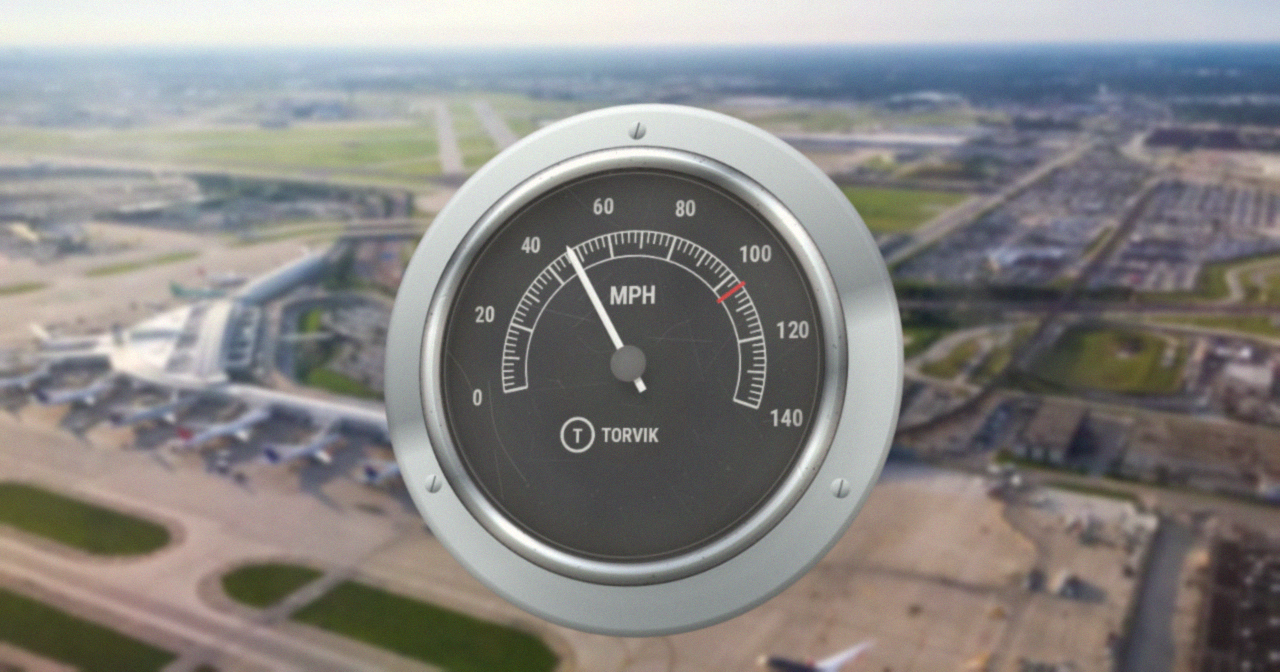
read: 48 mph
